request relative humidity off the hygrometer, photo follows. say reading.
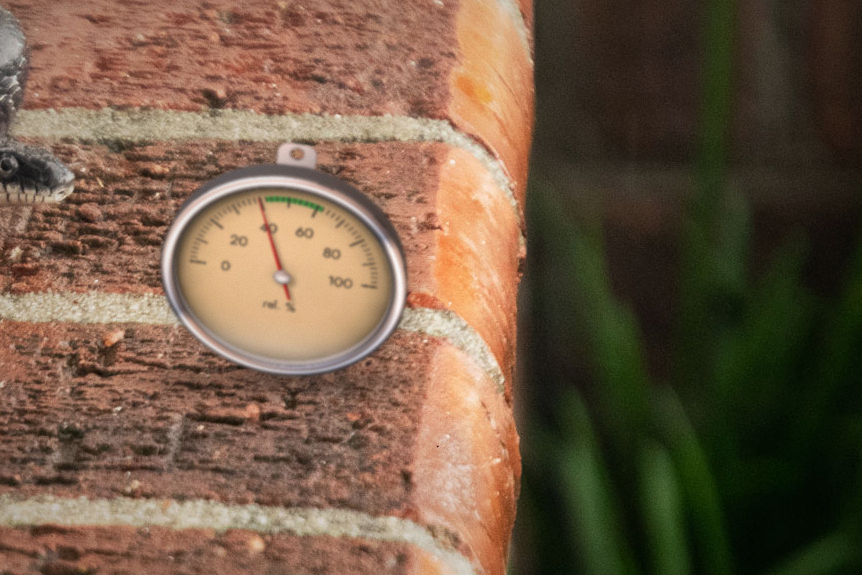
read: 40 %
